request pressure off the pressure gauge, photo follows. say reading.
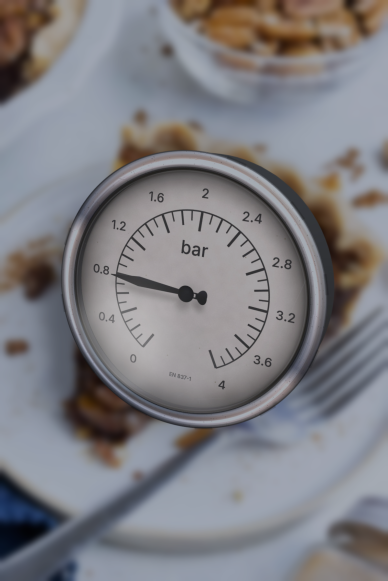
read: 0.8 bar
